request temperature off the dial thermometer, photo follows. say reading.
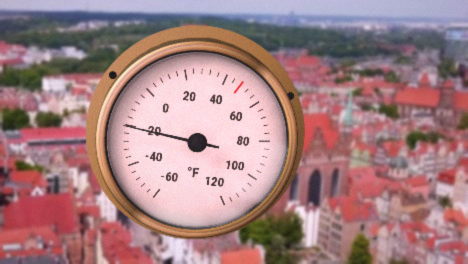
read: -20 °F
